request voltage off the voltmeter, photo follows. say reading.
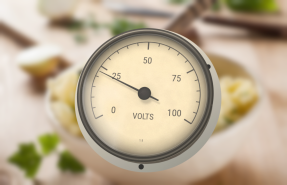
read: 22.5 V
